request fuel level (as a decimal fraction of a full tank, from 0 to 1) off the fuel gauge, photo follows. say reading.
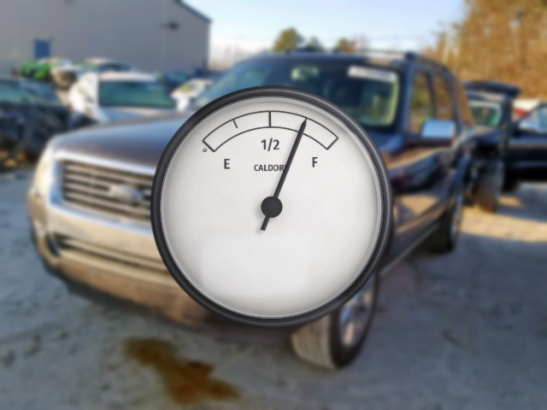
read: 0.75
